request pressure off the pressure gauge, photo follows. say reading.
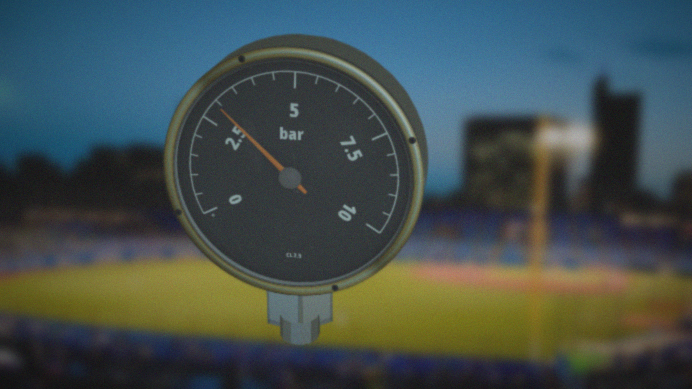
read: 3 bar
